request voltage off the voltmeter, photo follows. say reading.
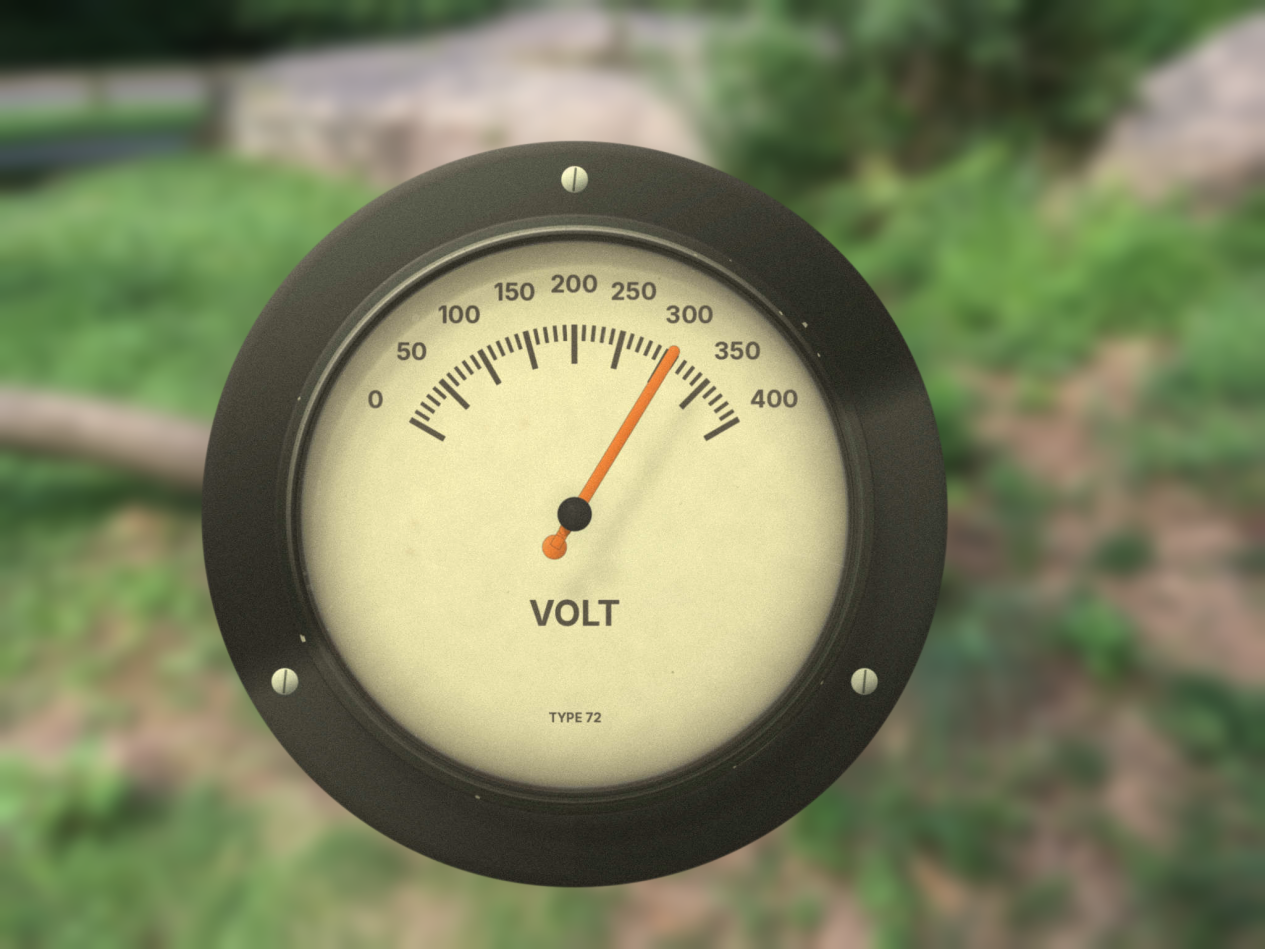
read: 305 V
